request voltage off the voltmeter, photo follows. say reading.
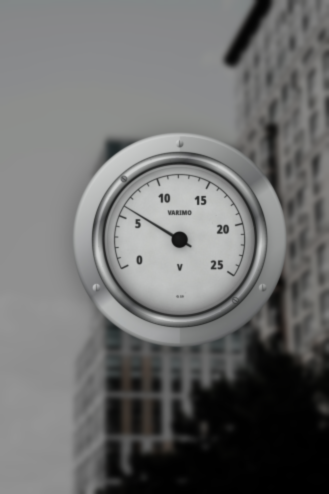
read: 6 V
